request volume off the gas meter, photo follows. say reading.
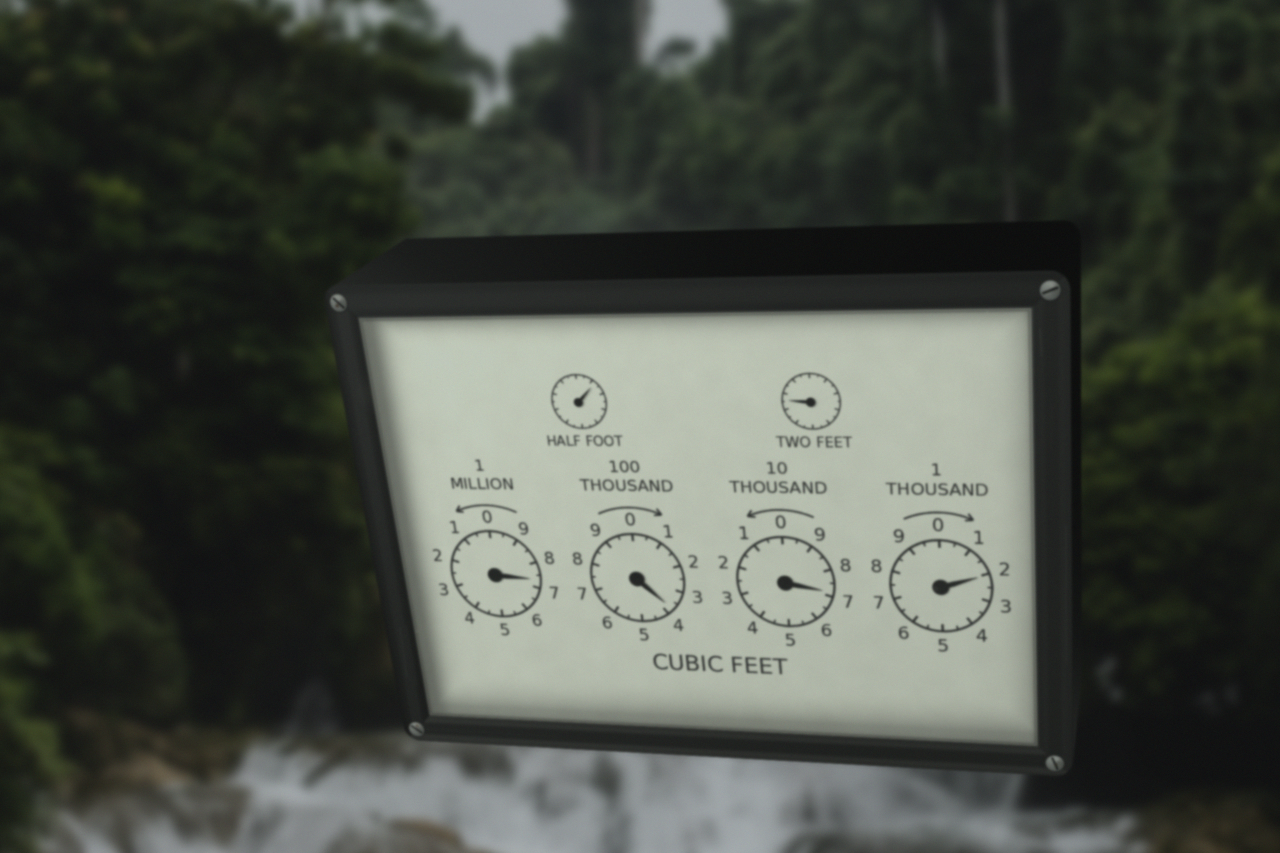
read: 737200 ft³
